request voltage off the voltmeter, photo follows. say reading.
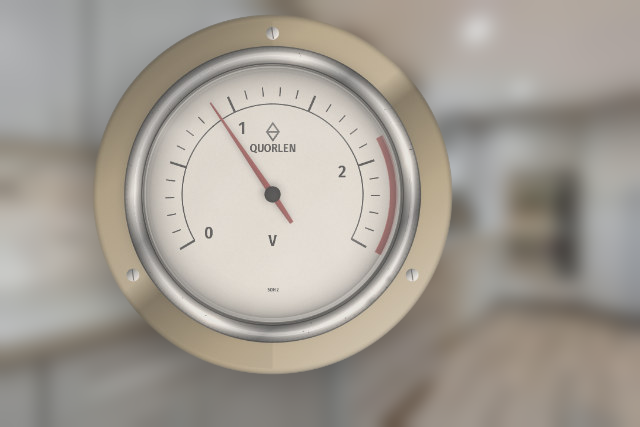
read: 0.9 V
